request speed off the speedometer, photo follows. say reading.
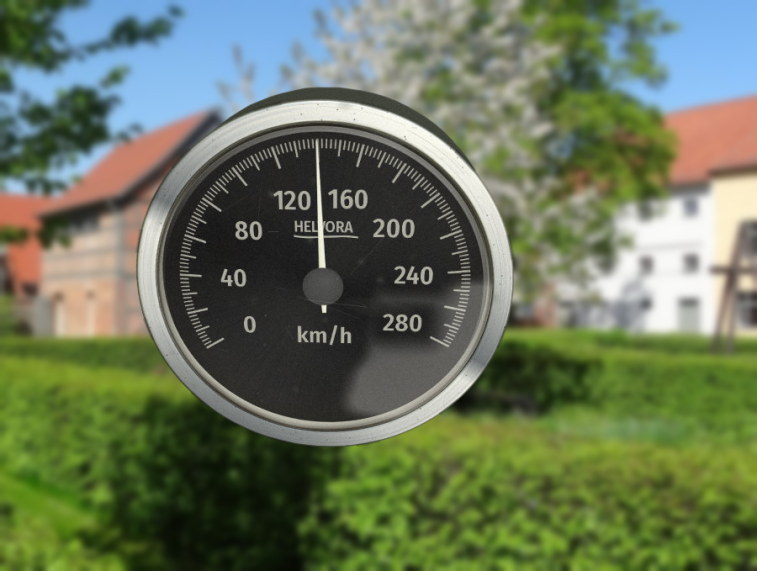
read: 140 km/h
